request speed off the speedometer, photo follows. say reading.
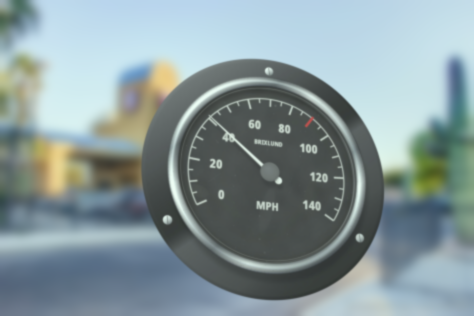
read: 40 mph
